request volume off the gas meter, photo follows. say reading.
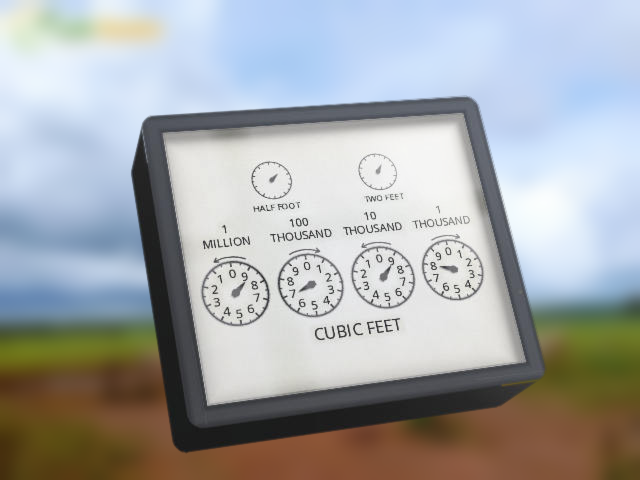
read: 868800 ft³
